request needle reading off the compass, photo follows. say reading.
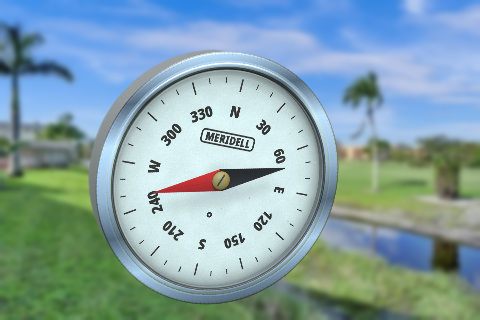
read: 250 °
